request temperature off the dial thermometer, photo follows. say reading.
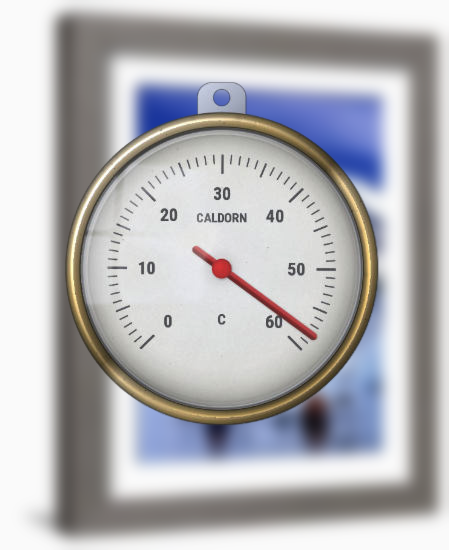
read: 58 °C
